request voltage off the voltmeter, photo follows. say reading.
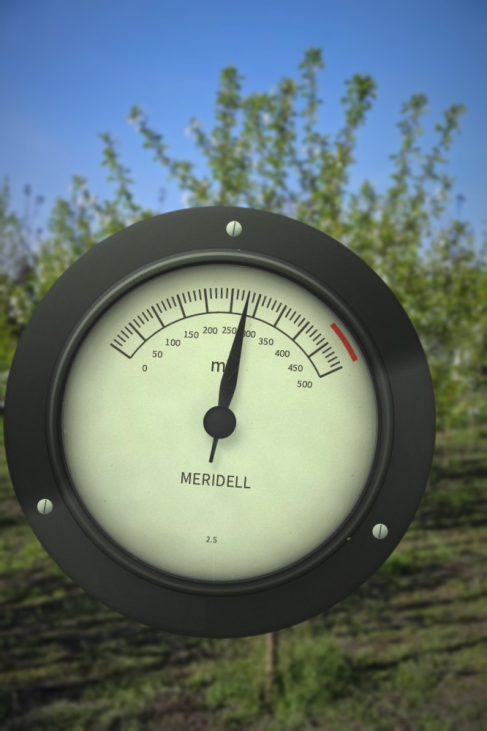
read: 280 mV
